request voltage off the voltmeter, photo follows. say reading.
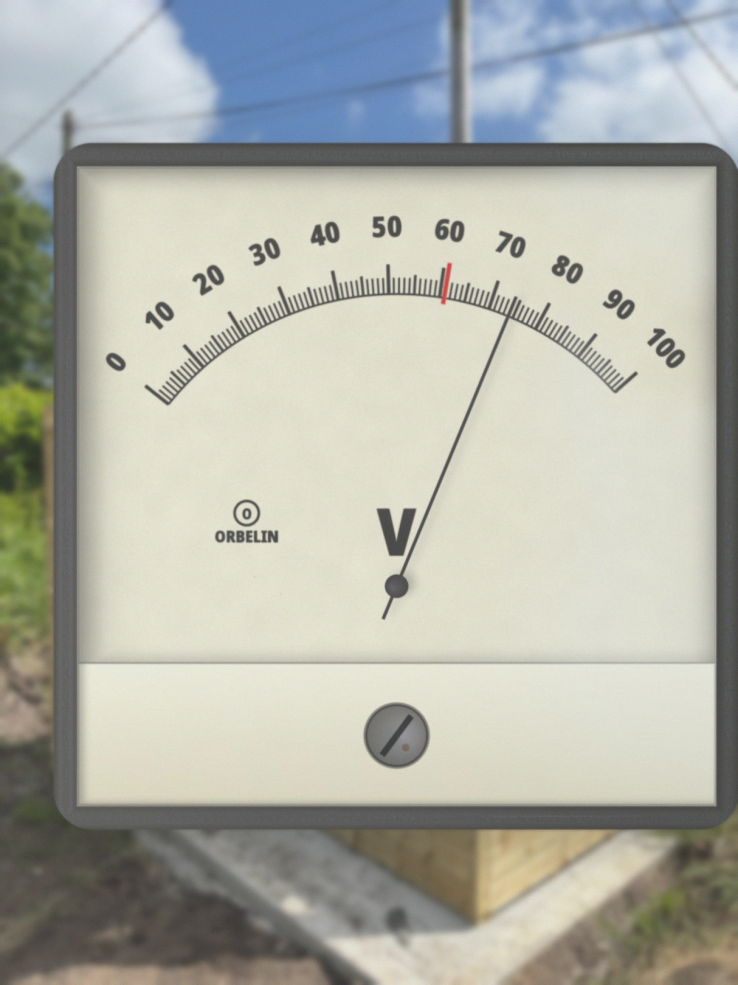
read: 74 V
